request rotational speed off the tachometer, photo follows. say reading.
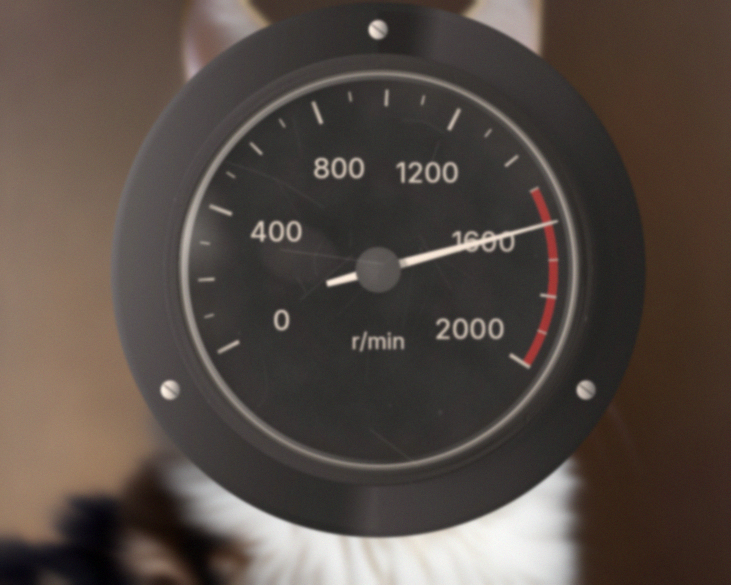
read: 1600 rpm
